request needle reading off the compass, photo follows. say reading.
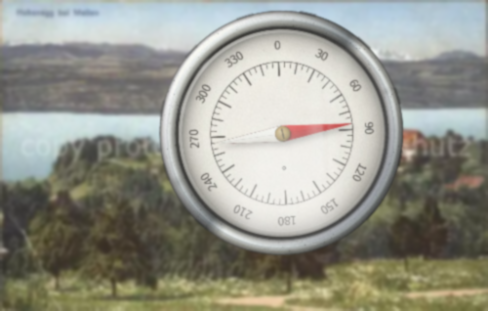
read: 85 °
